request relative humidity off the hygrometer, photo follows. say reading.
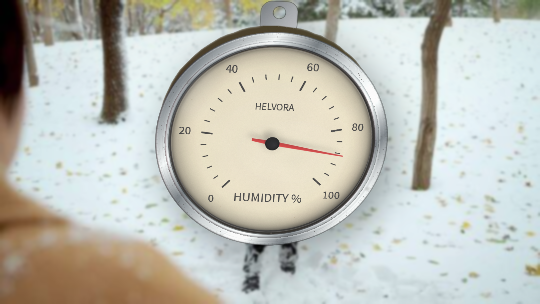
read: 88 %
